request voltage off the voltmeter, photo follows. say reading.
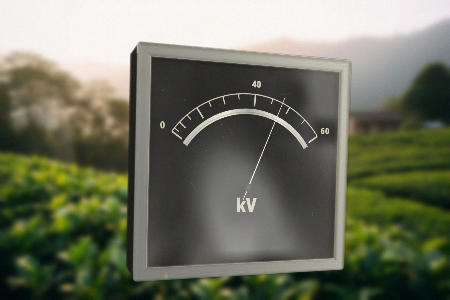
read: 47.5 kV
